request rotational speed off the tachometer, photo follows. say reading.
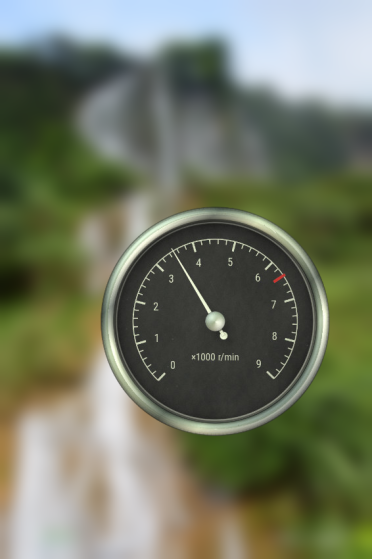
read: 3500 rpm
